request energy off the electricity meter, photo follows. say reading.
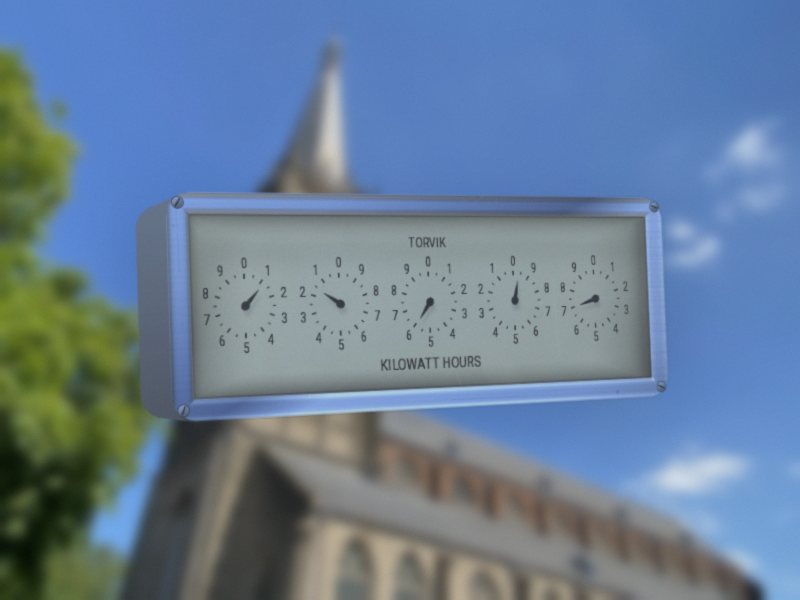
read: 11597 kWh
